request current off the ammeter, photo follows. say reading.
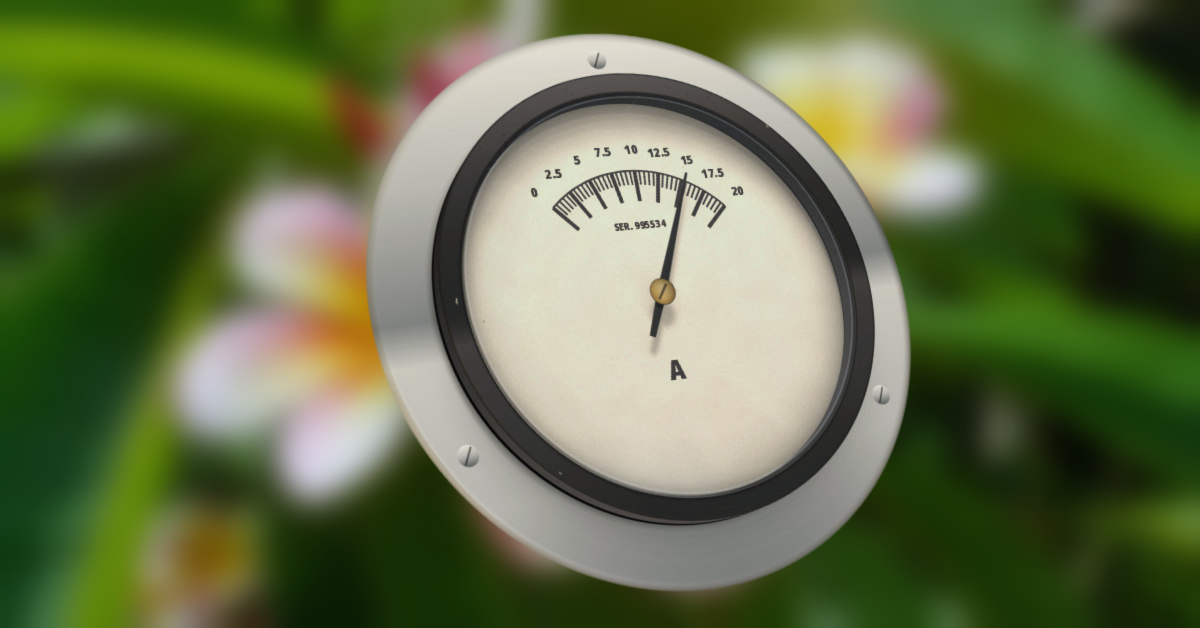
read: 15 A
